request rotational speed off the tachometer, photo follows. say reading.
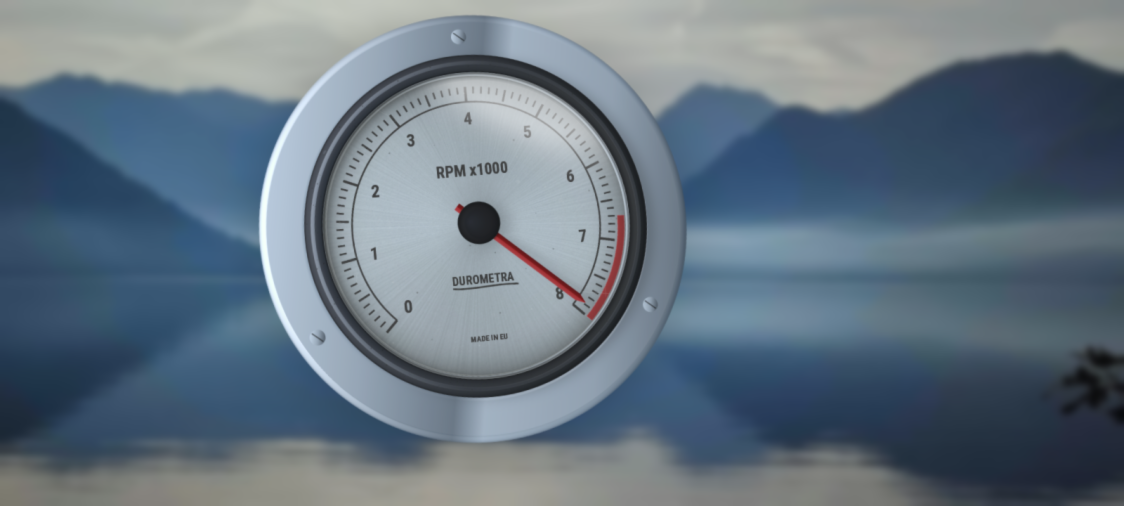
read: 7900 rpm
